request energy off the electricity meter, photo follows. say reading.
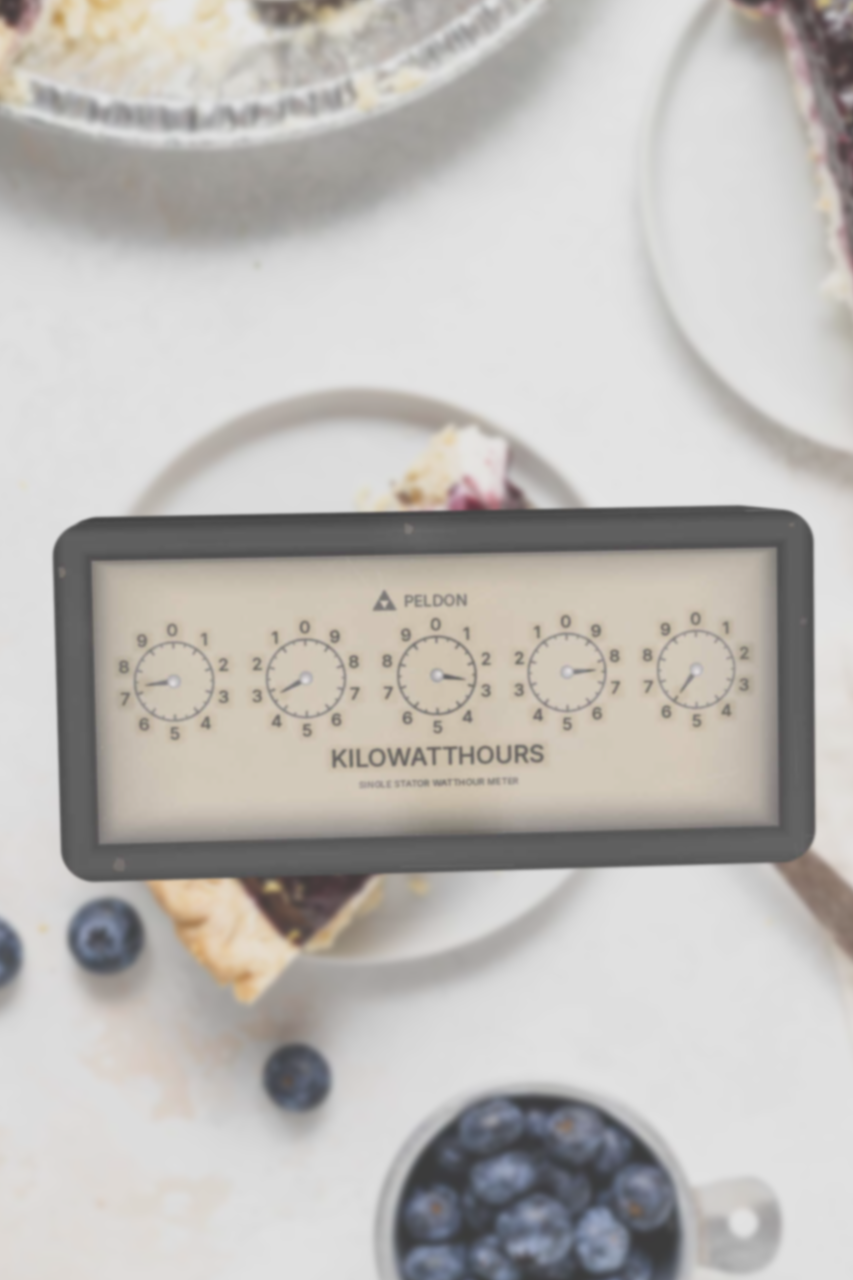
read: 73276 kWh
